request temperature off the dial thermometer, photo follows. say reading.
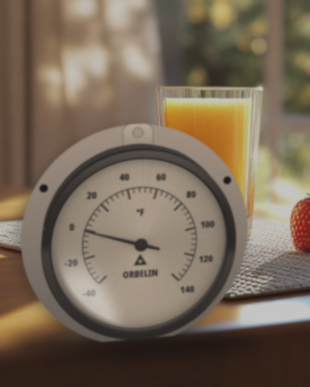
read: 0 °F
